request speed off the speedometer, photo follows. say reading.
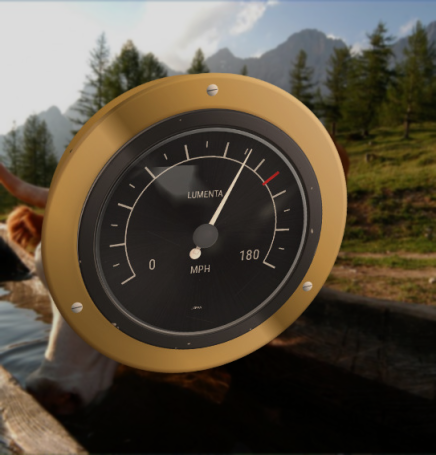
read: 110 mph
